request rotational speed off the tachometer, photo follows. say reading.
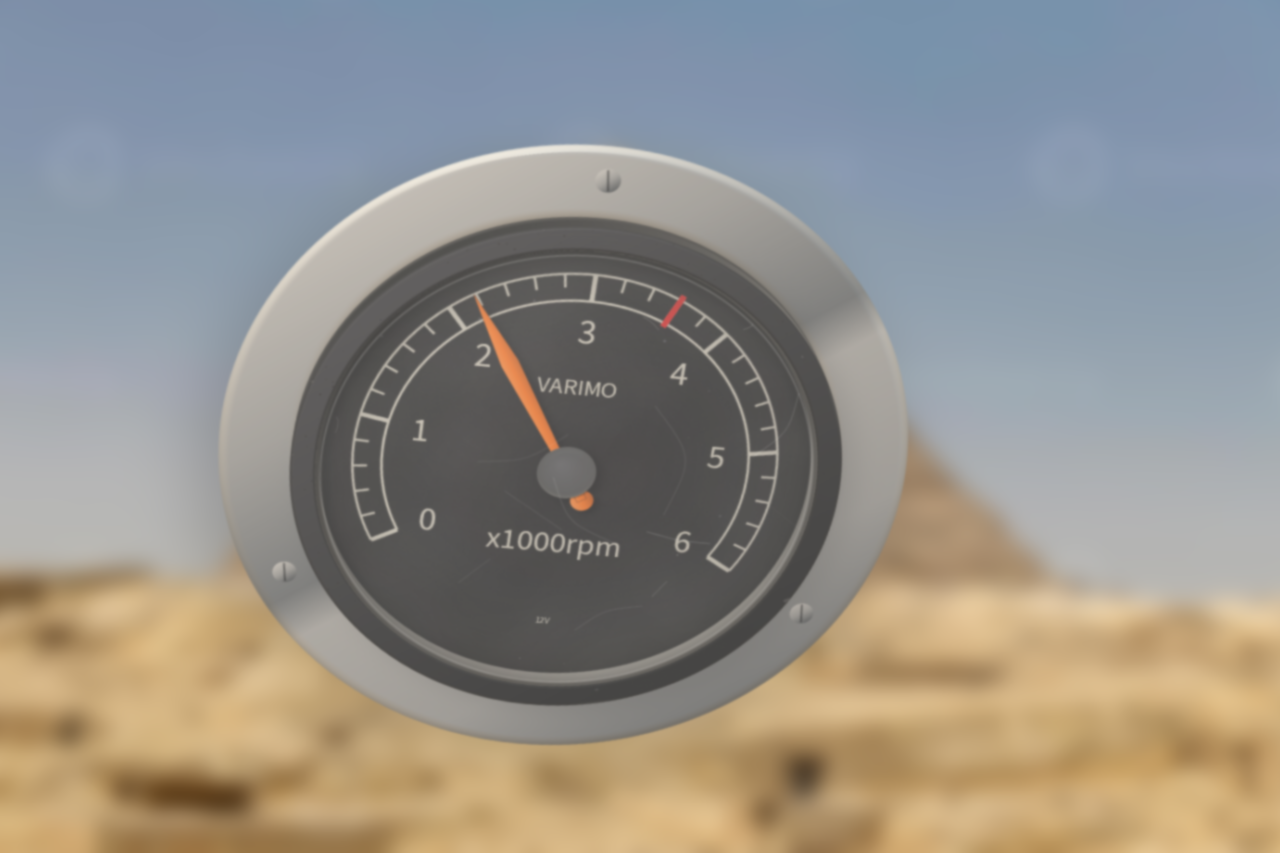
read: 2200 rpm
